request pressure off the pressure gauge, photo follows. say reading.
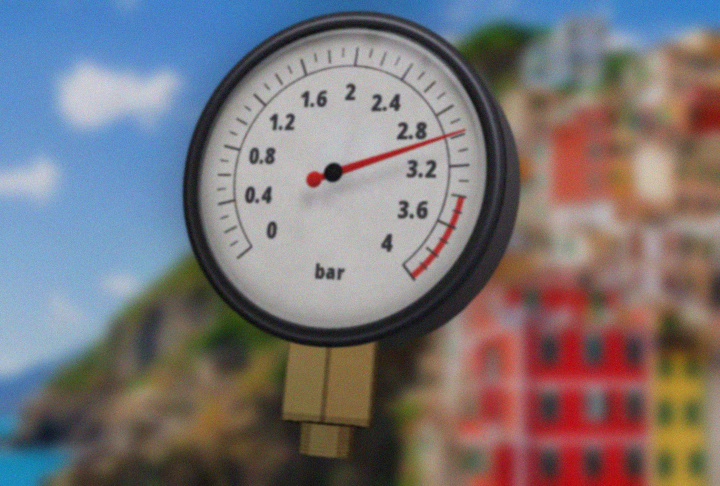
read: 3 bar
